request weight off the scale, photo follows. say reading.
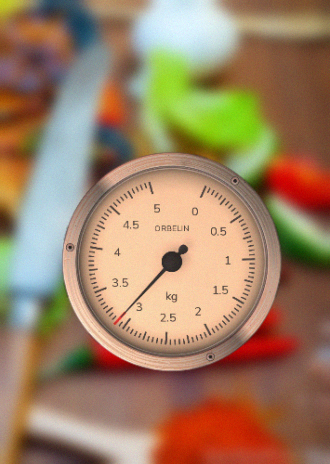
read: 3.1 kg
